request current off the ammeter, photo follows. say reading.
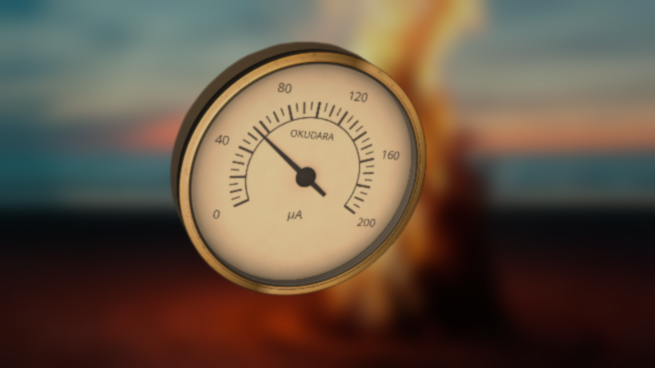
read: 55 µA
